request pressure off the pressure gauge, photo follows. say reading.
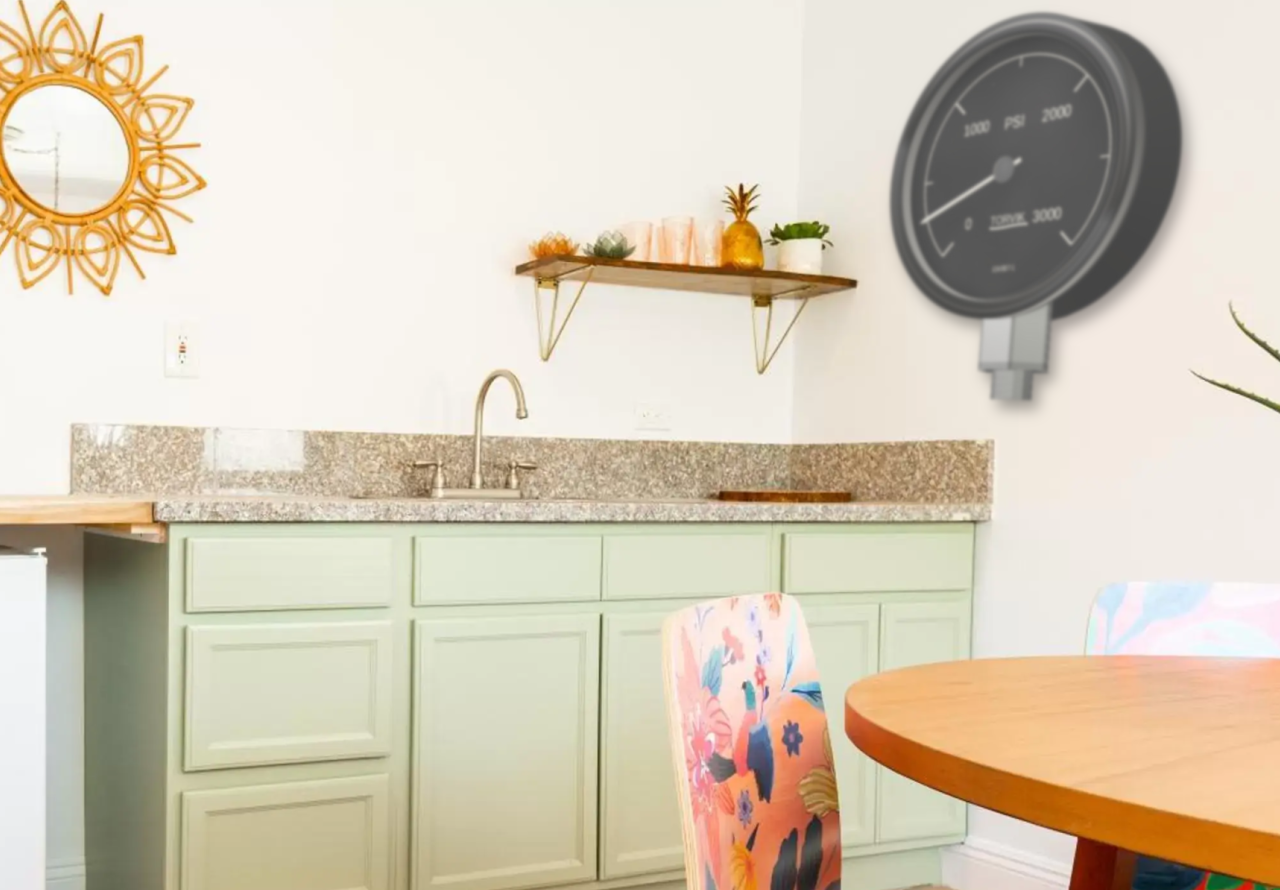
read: 250 psi
